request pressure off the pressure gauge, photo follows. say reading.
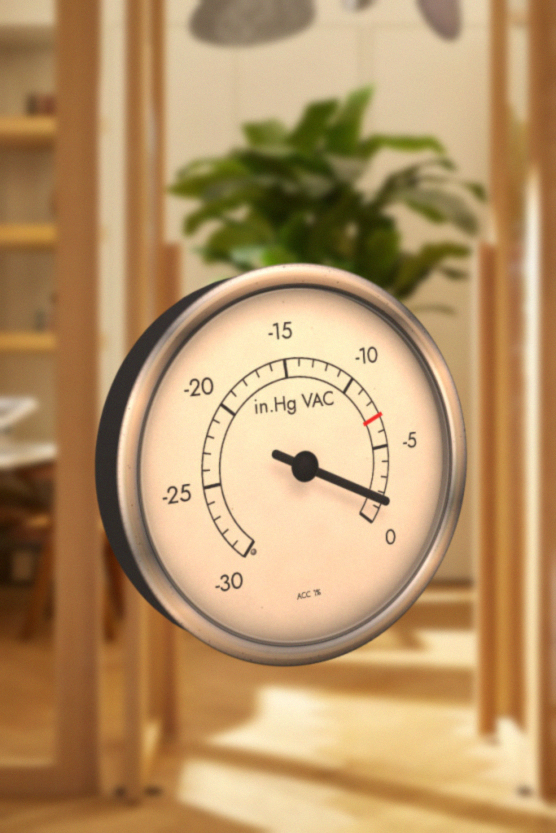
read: -1.5 inHg
